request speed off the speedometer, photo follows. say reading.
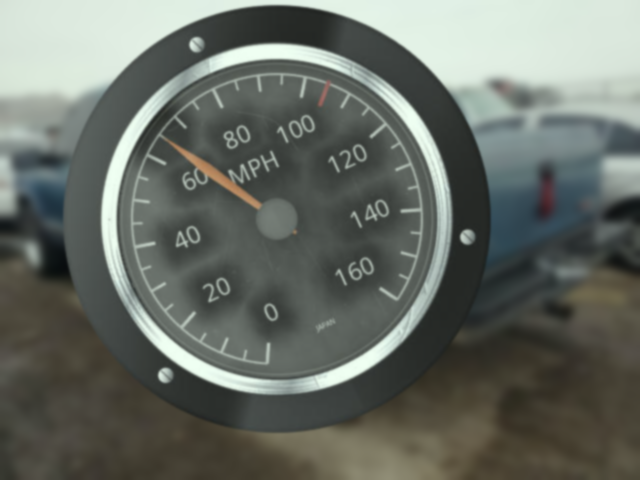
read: 65 mph
